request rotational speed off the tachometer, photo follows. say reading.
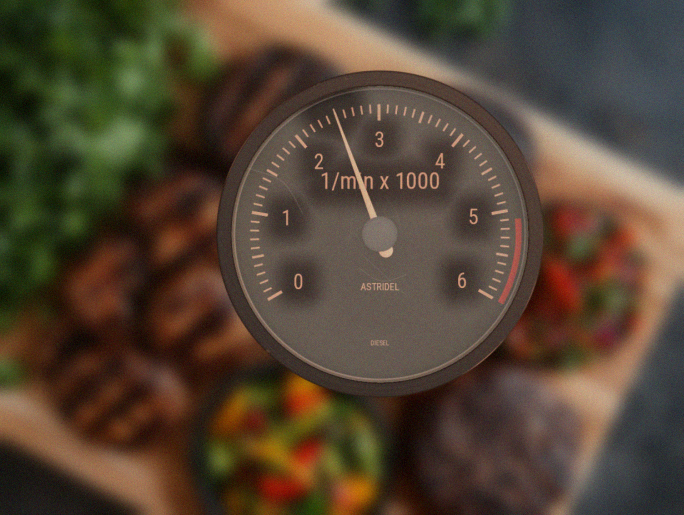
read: 2500 rpm
